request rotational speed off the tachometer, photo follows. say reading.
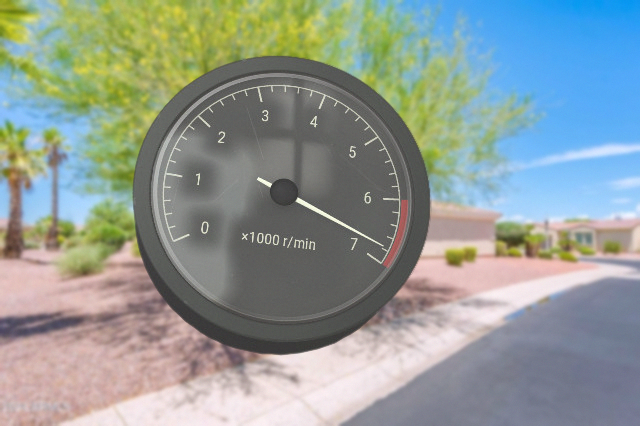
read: 6800 rpm
